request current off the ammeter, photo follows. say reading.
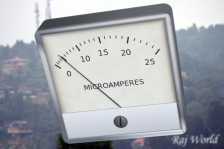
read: 5 µA
